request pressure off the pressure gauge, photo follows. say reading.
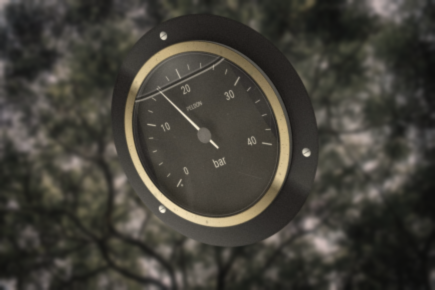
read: 16 bar
